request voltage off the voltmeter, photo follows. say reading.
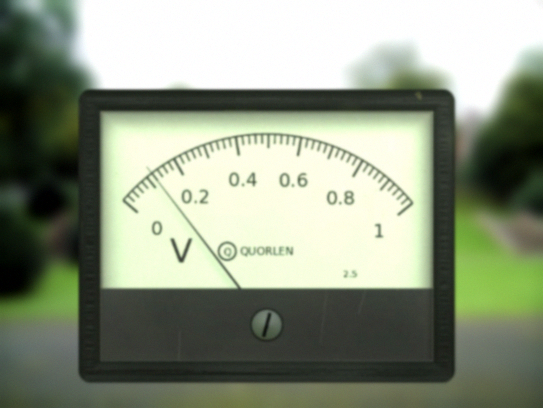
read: 0.12 V
